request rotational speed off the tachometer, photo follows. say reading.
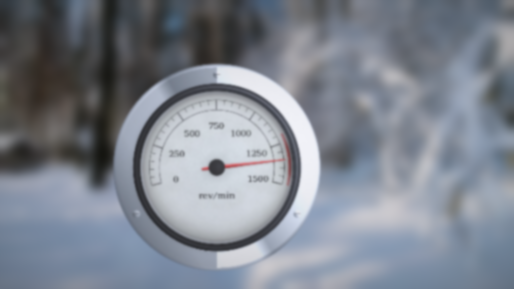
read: 1350 rpm
